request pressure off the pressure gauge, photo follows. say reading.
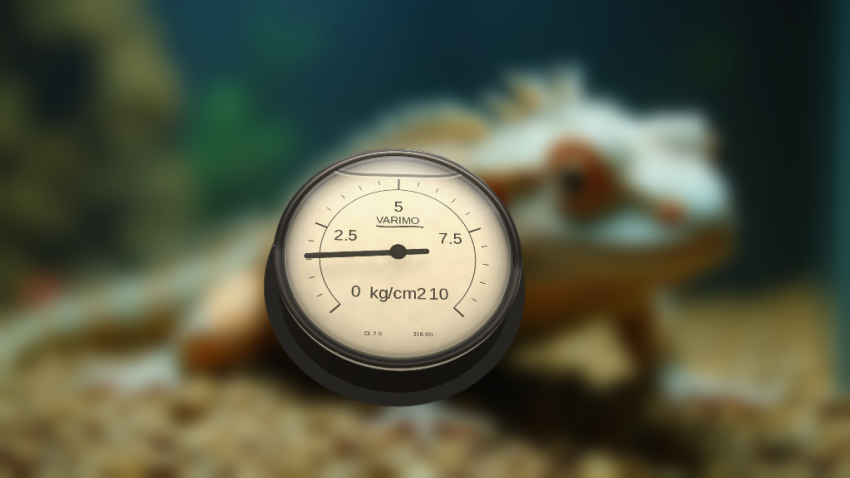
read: 1.5 kg/cm²
